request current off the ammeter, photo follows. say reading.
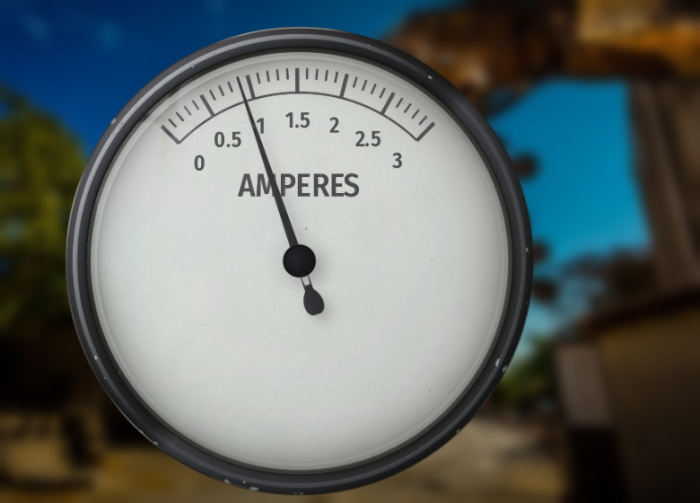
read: 0.9 A
